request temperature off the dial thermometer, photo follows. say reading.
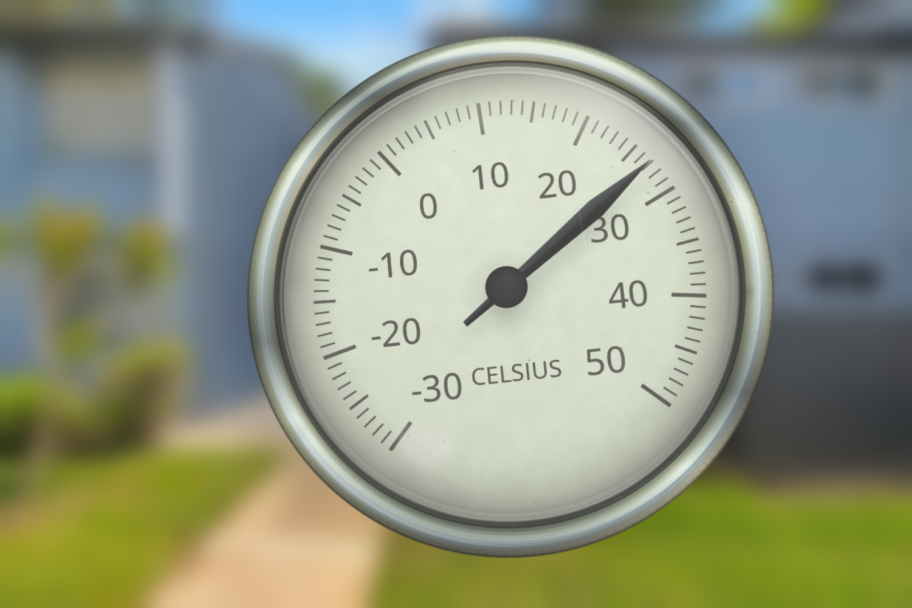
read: 27 °C
